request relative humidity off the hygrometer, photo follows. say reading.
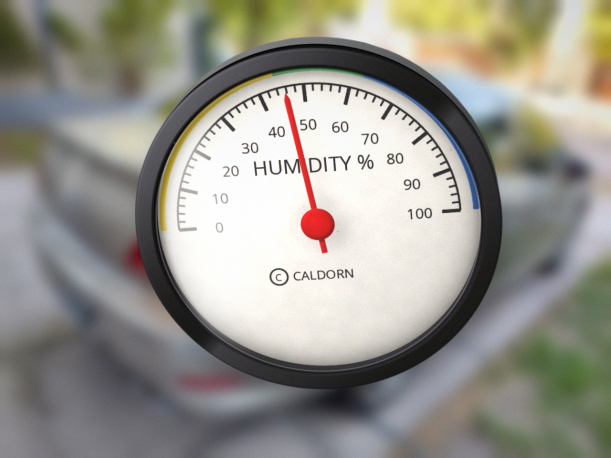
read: 46 %
